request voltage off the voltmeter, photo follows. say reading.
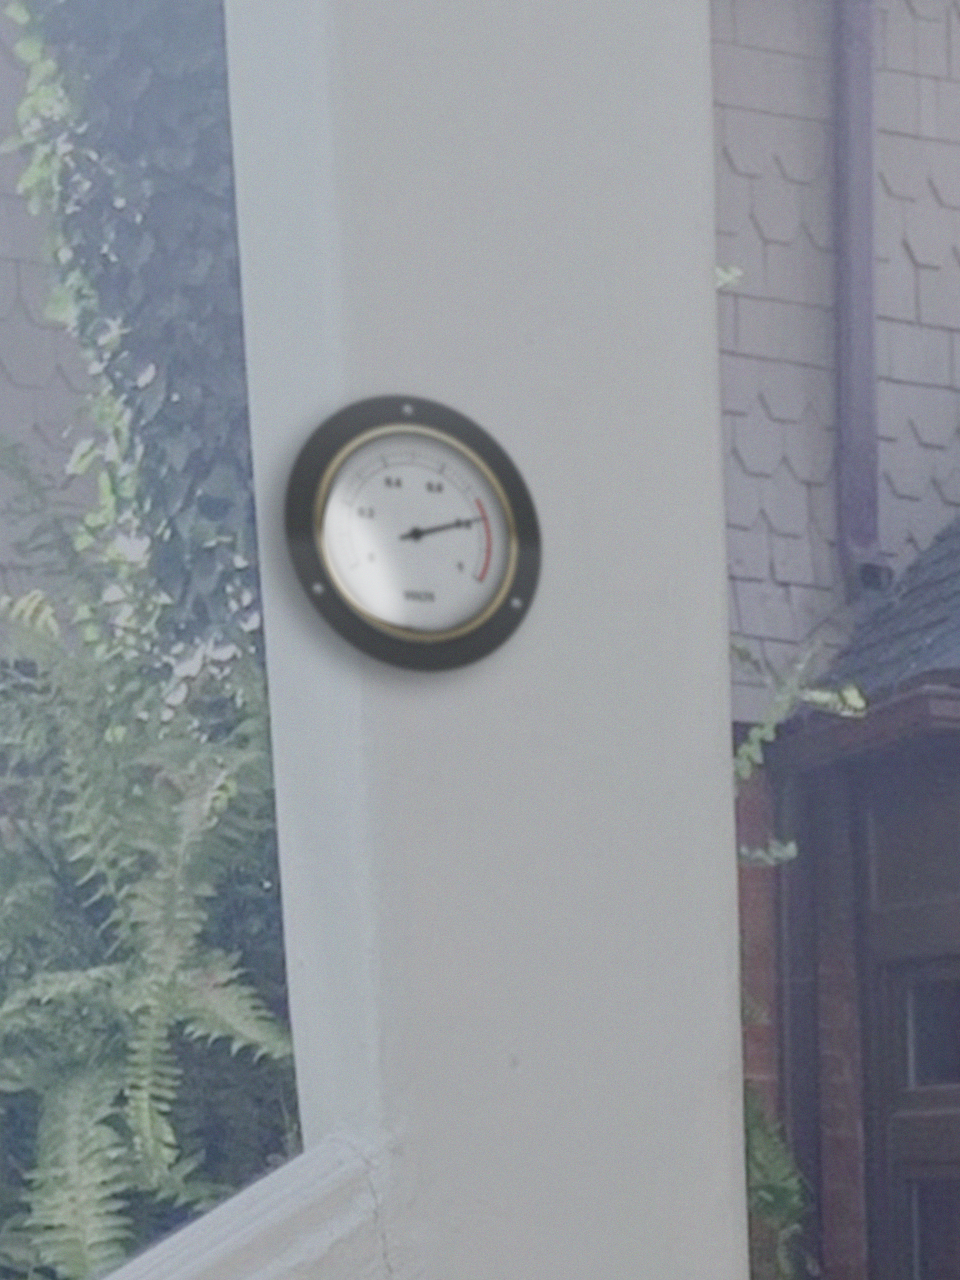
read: 0.8 V
